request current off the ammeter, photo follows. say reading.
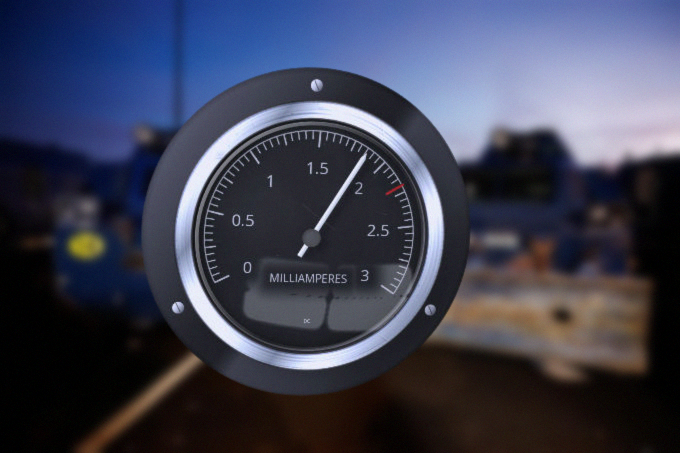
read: 1.85 mA
